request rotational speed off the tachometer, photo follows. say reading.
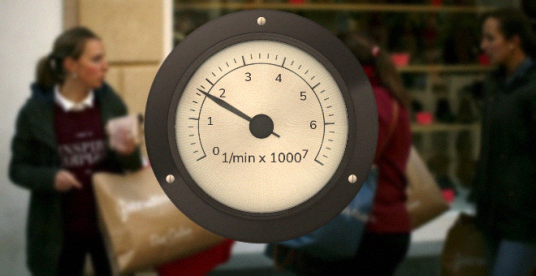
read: 1700 rpm
